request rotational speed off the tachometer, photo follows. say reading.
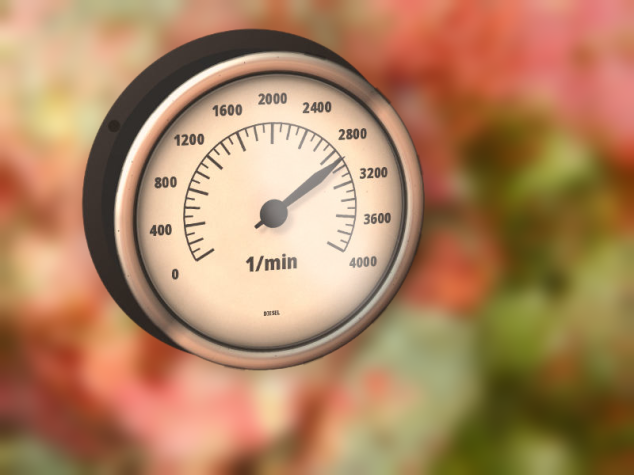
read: 2900 rpm
